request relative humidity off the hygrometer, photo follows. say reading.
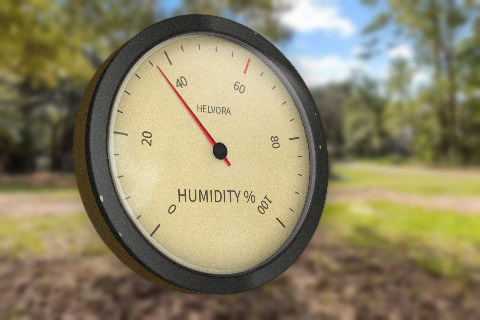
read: 36 %
